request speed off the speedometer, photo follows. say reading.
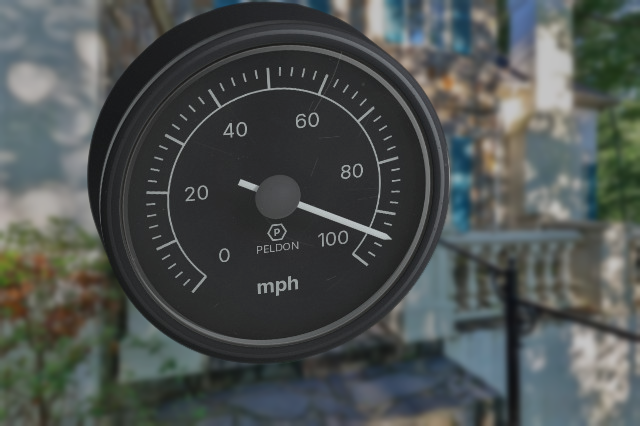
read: 94 mph
